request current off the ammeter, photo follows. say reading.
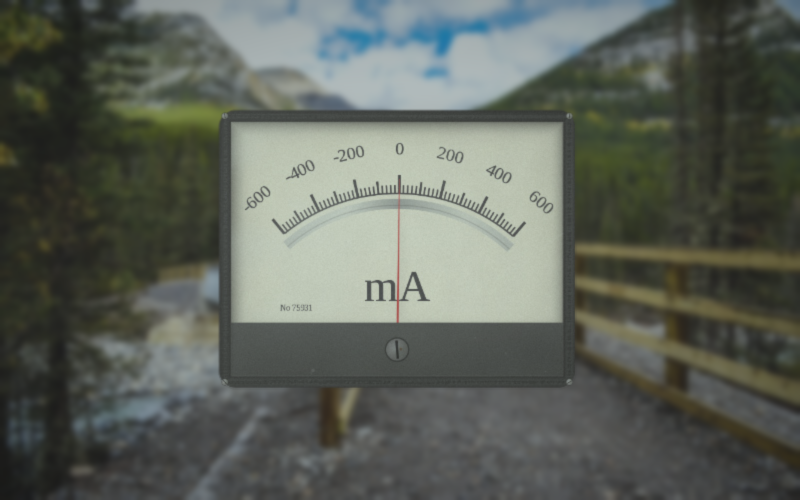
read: 0 mA
